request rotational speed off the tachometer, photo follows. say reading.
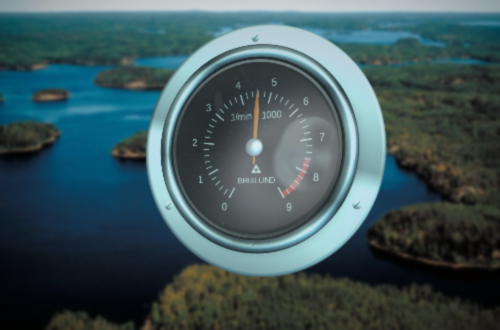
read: 4600 rpm
